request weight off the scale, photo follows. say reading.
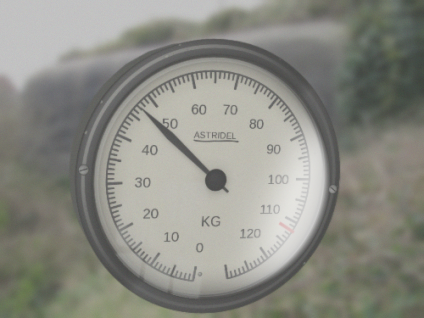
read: 47 kg
